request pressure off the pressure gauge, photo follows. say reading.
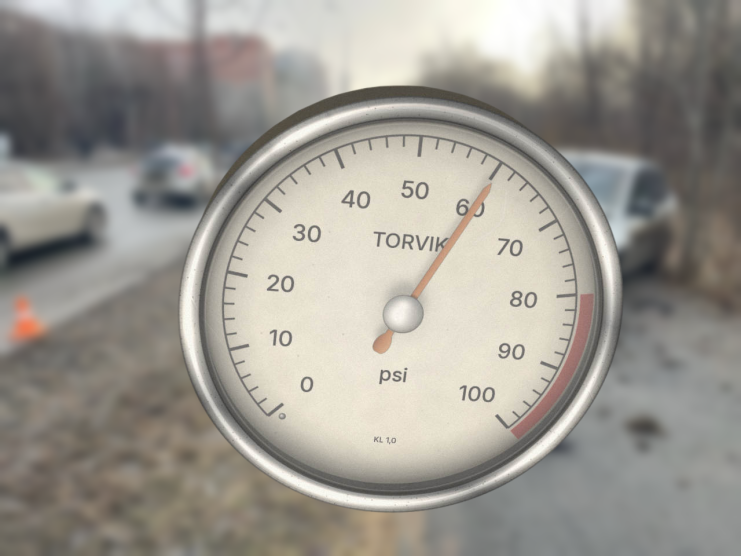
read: 60 psi
